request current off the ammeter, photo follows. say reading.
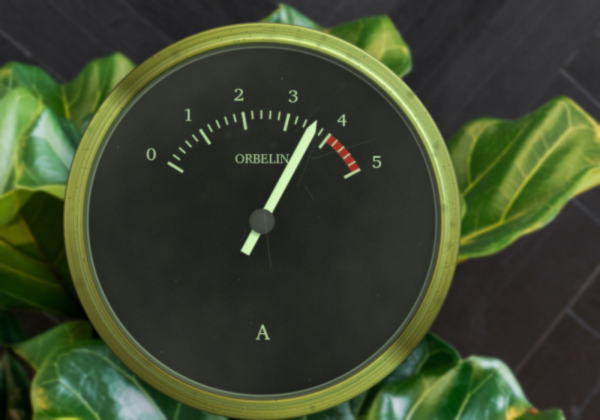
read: 3.6 A
